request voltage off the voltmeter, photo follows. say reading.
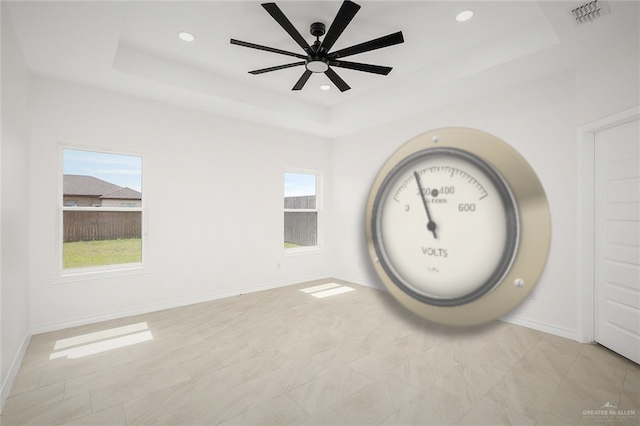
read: 200 V
